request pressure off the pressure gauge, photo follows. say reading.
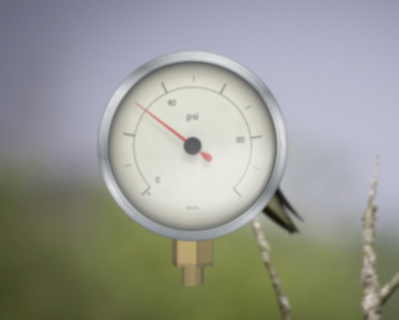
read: 30 psi
